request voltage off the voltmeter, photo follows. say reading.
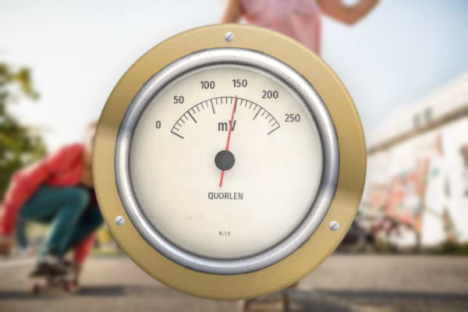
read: 150 mV
